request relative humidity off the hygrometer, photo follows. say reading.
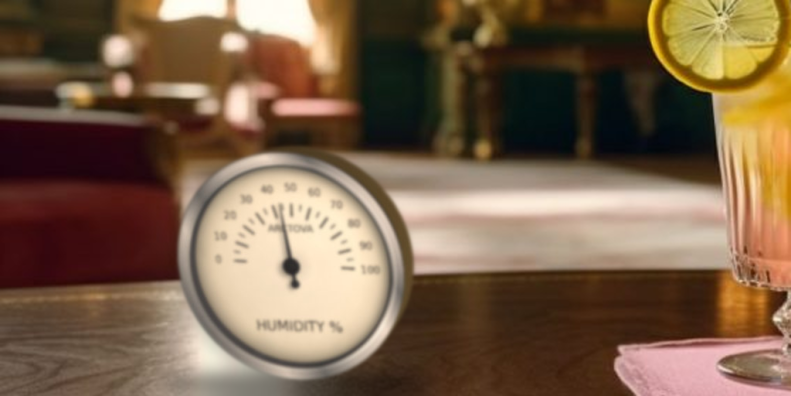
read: 45 %
